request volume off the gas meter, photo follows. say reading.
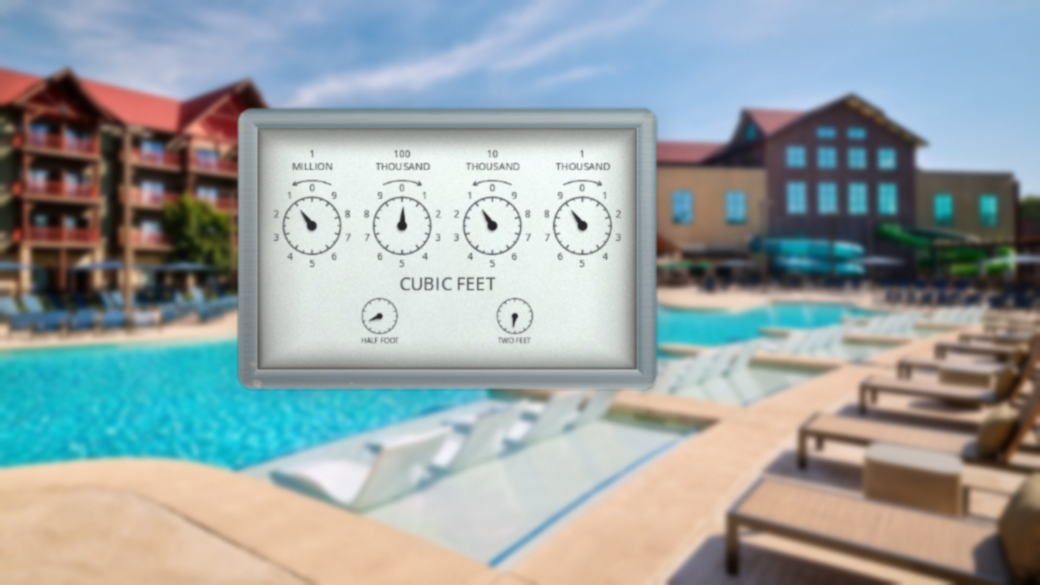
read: 100900 ft³
